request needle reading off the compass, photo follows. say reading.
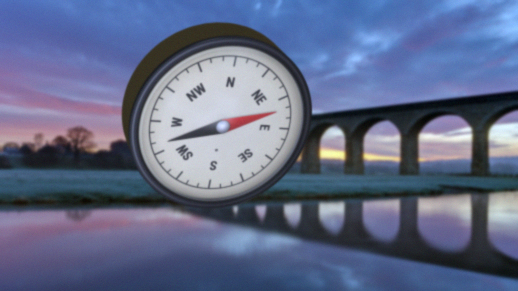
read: 70 °
